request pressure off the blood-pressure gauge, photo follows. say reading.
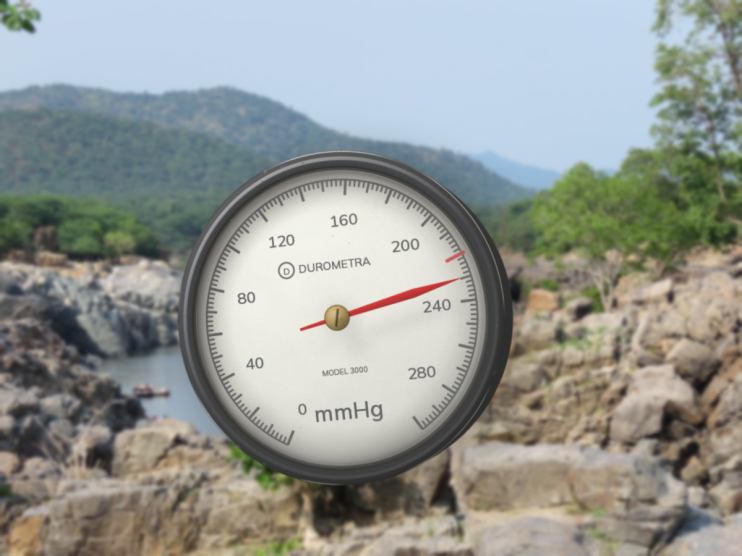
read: 230 mmHg
